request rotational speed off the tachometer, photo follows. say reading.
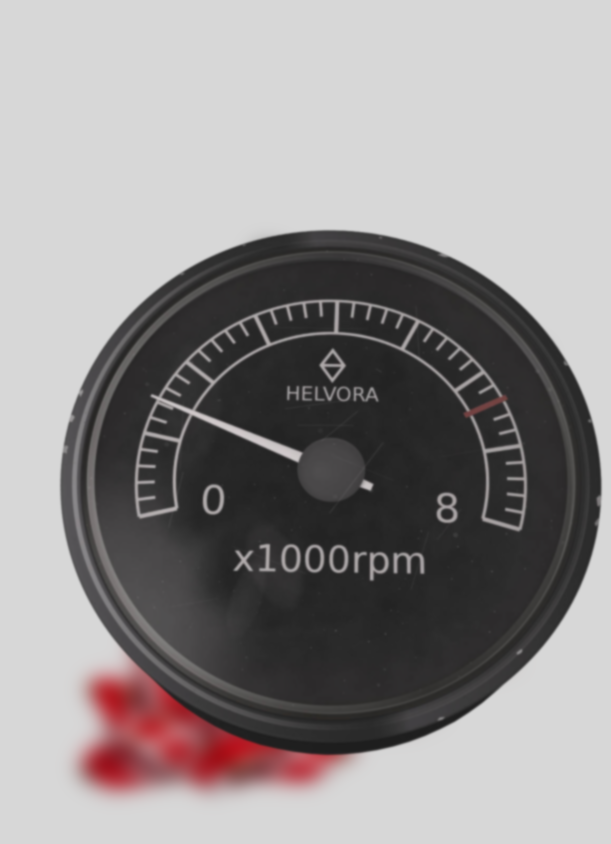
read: 1400 rpm
